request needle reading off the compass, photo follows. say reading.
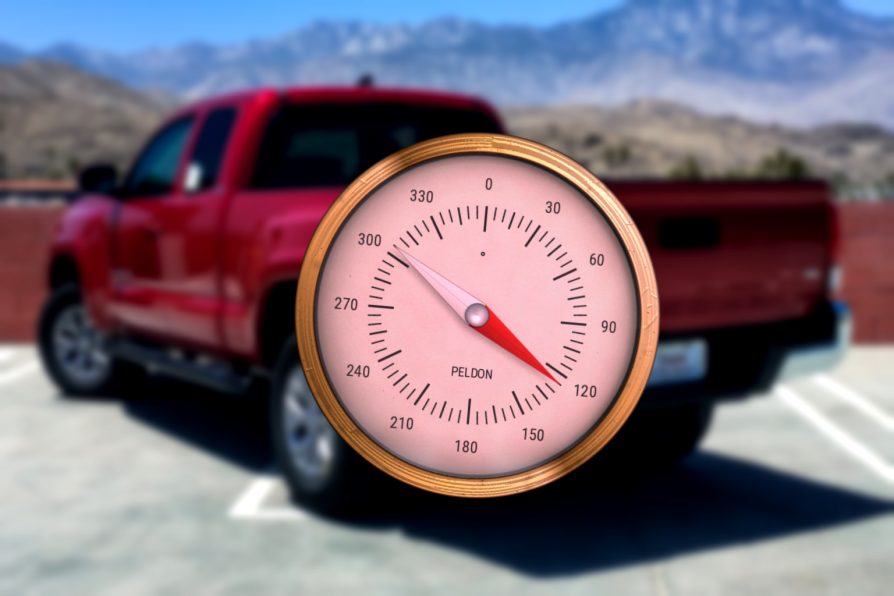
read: 125 °
